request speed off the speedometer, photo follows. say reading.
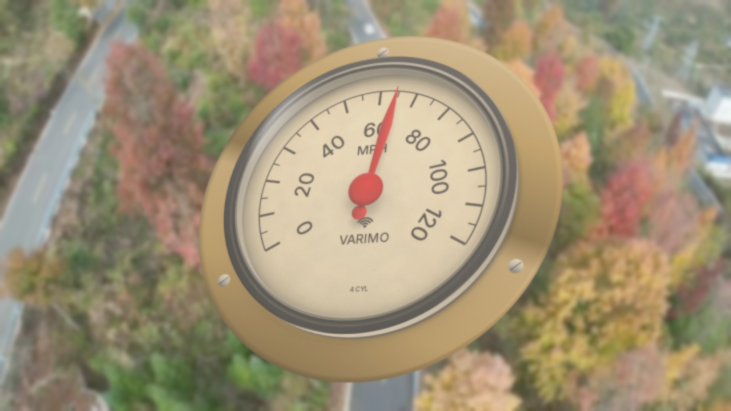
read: 65 mph
